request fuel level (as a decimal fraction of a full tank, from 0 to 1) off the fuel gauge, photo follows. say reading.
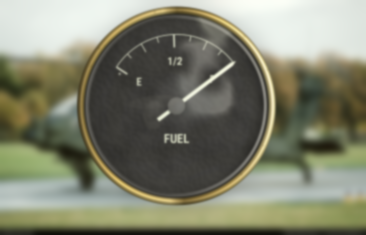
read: 1
